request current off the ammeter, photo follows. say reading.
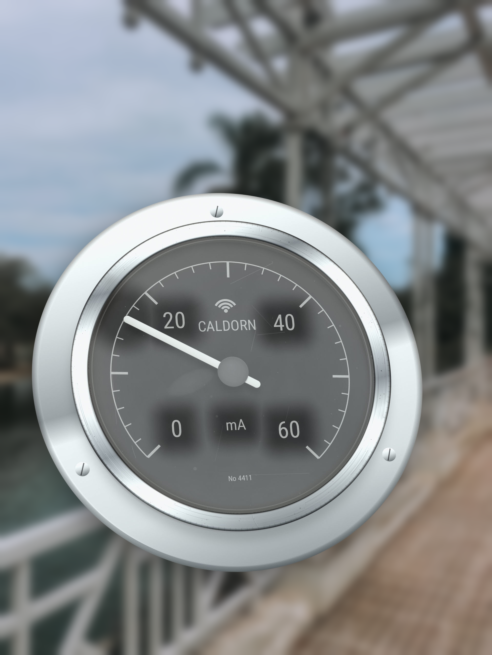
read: 16 mA
